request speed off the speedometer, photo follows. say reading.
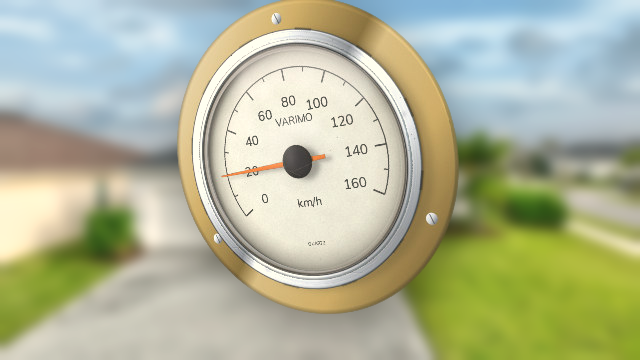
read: 20 km/h
